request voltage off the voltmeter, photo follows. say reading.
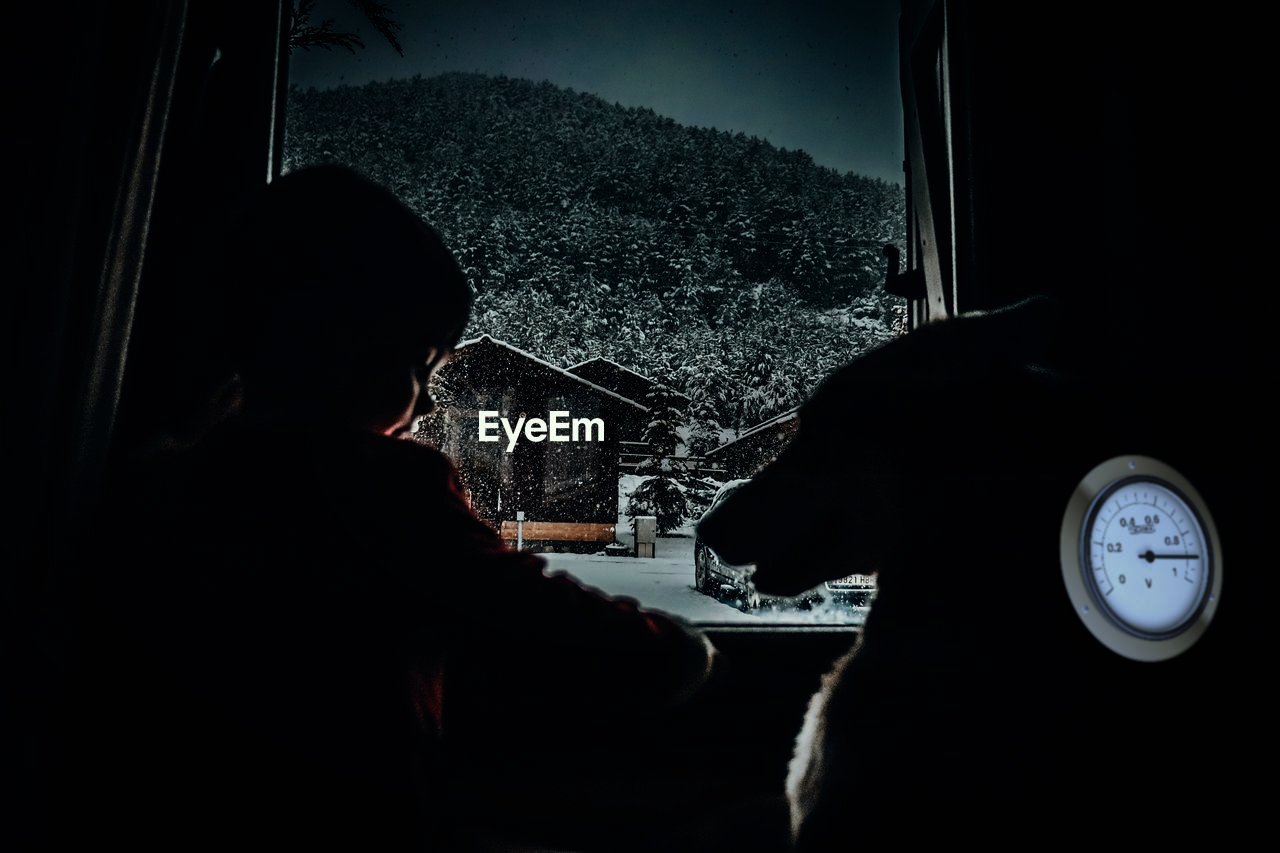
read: 0.9 V
